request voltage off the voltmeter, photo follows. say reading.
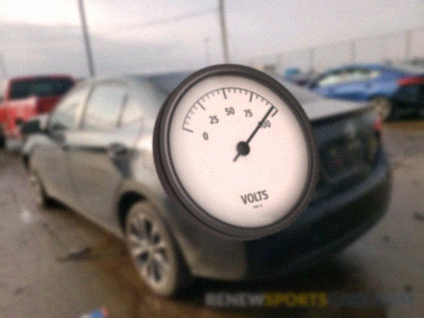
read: 95 V
